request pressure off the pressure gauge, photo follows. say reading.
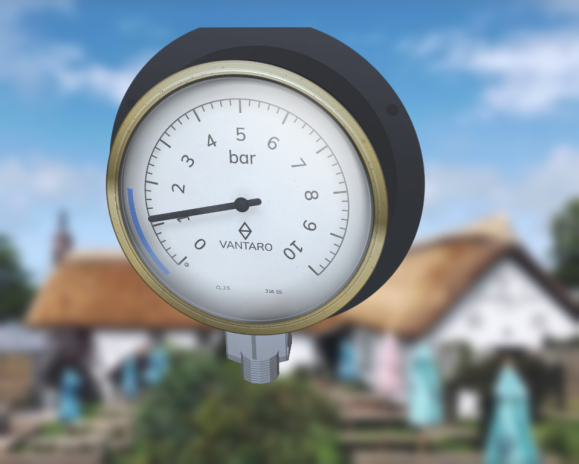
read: 1.2 bar
